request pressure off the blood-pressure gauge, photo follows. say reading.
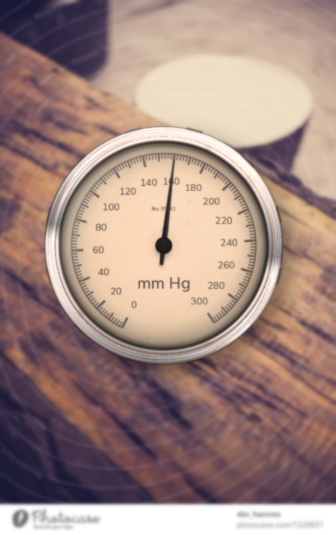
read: 160 mmHg
